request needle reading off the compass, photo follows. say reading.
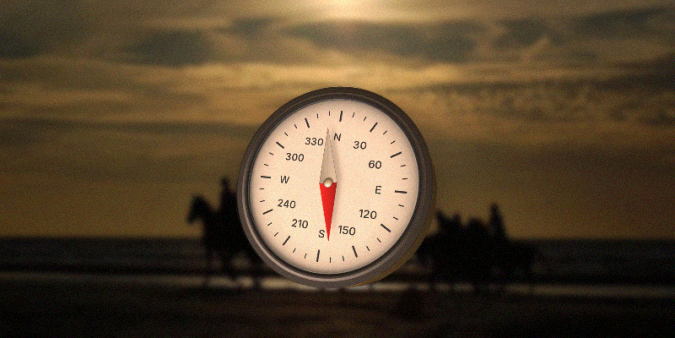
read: 170 °
